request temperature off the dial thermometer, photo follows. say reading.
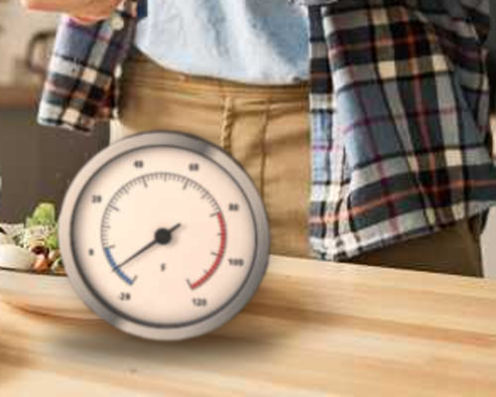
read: -10 °F
